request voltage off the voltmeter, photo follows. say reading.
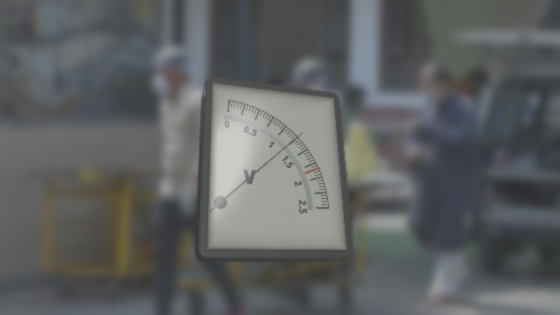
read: 1.25 V
